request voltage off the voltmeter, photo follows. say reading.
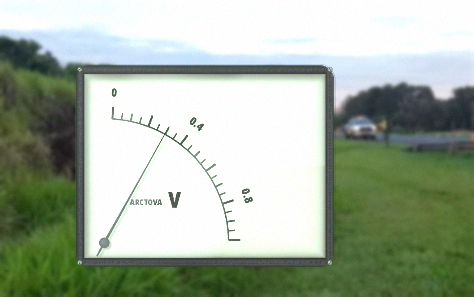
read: 0.3 V
